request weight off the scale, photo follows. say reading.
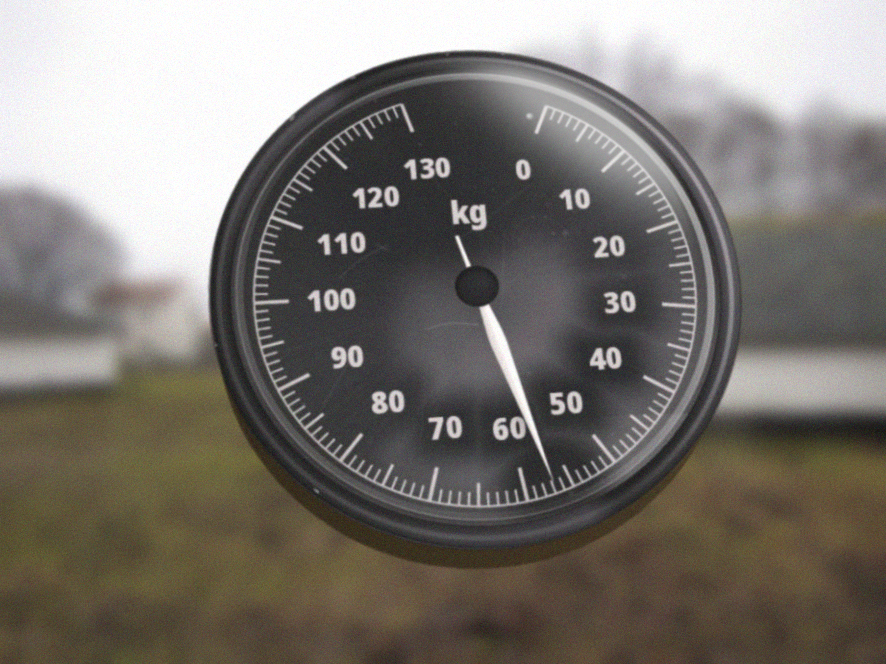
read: 57 kg
